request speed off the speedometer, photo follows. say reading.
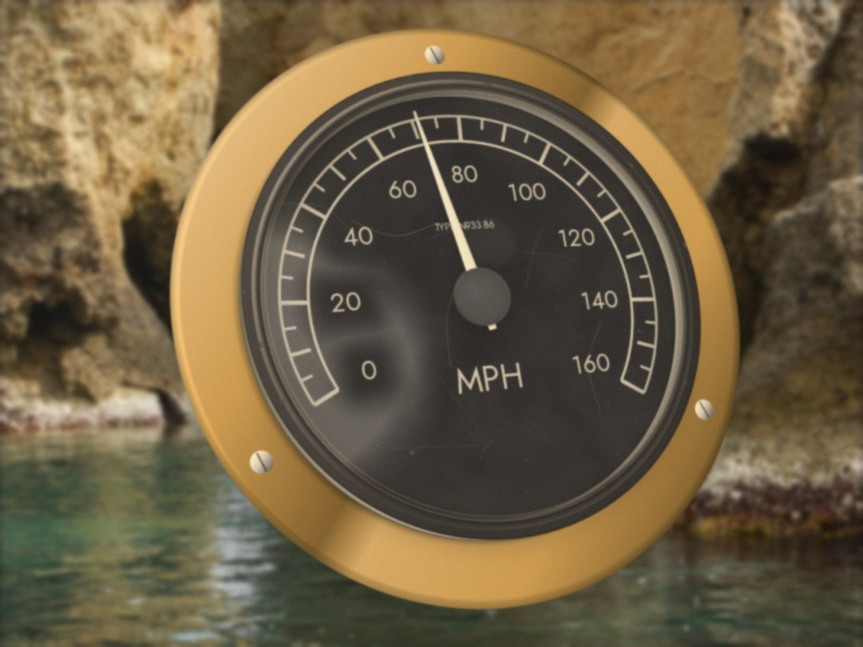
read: 70 mph
